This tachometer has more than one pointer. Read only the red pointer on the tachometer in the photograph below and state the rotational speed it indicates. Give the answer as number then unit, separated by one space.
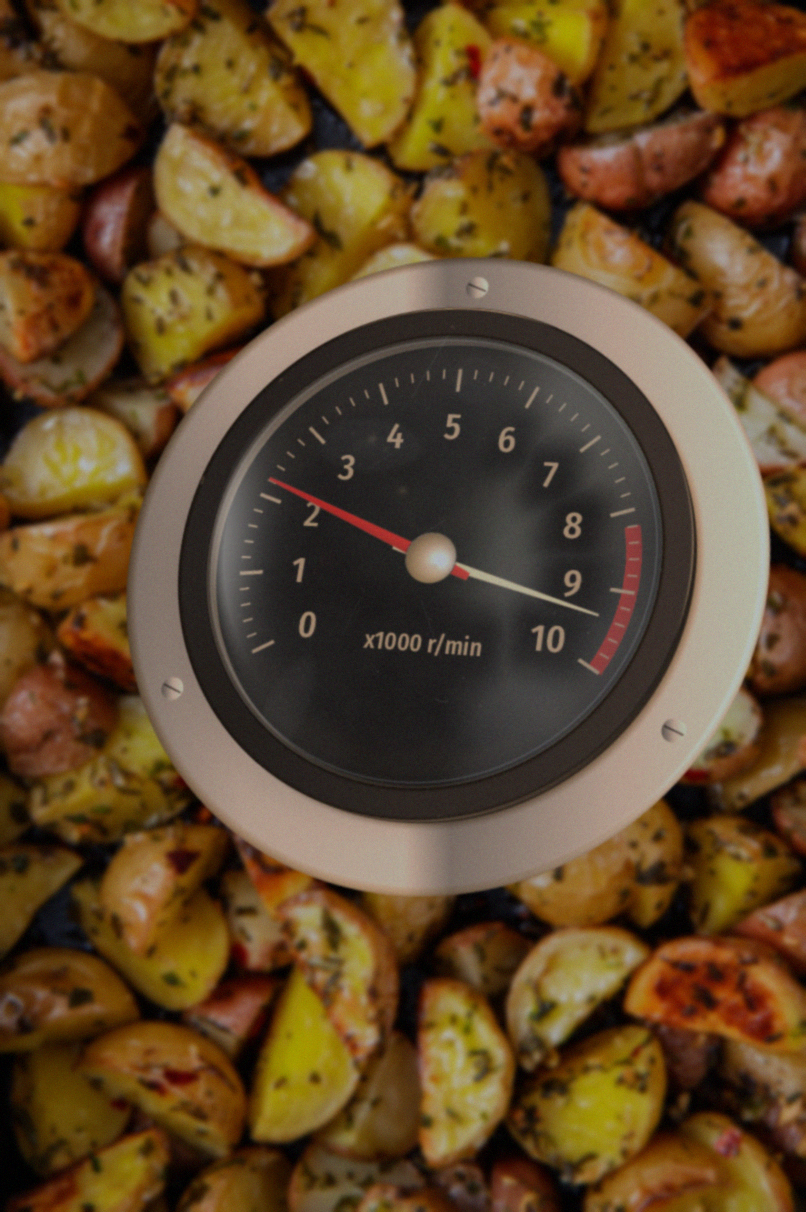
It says 2200 rpm
